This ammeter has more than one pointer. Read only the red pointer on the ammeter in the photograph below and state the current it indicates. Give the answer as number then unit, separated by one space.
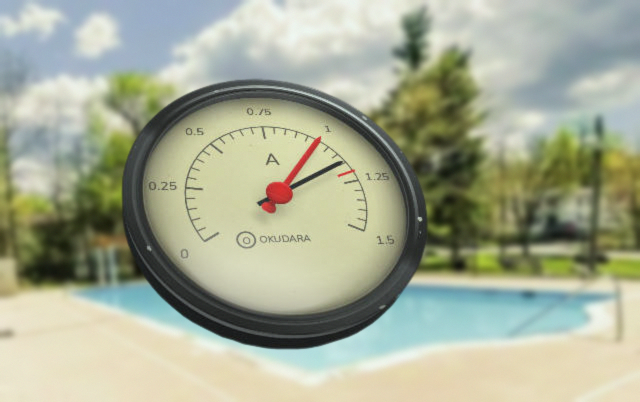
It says 1 A
